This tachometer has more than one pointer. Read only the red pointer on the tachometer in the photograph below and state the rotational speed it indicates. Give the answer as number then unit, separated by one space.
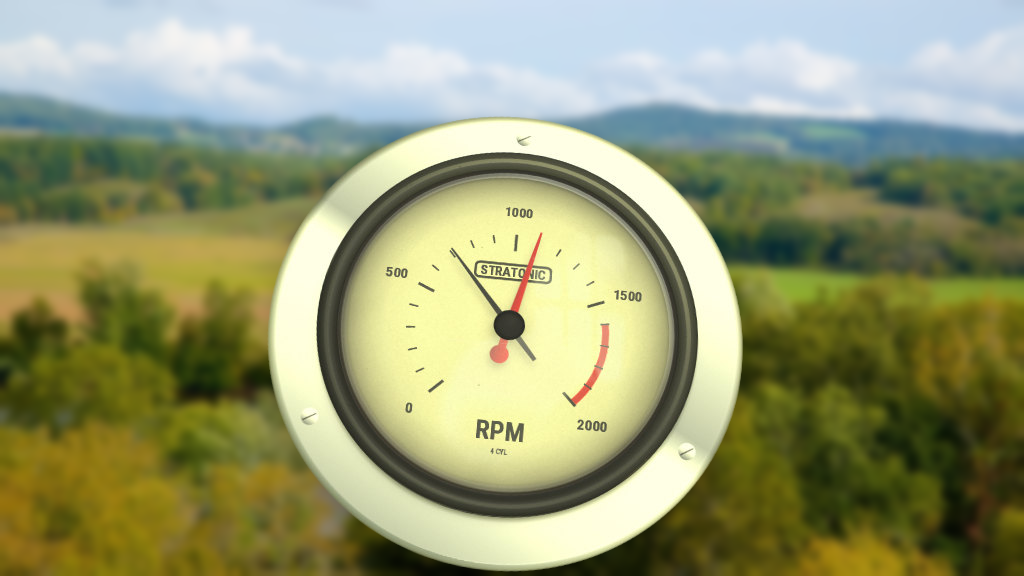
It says 1100 rpm
